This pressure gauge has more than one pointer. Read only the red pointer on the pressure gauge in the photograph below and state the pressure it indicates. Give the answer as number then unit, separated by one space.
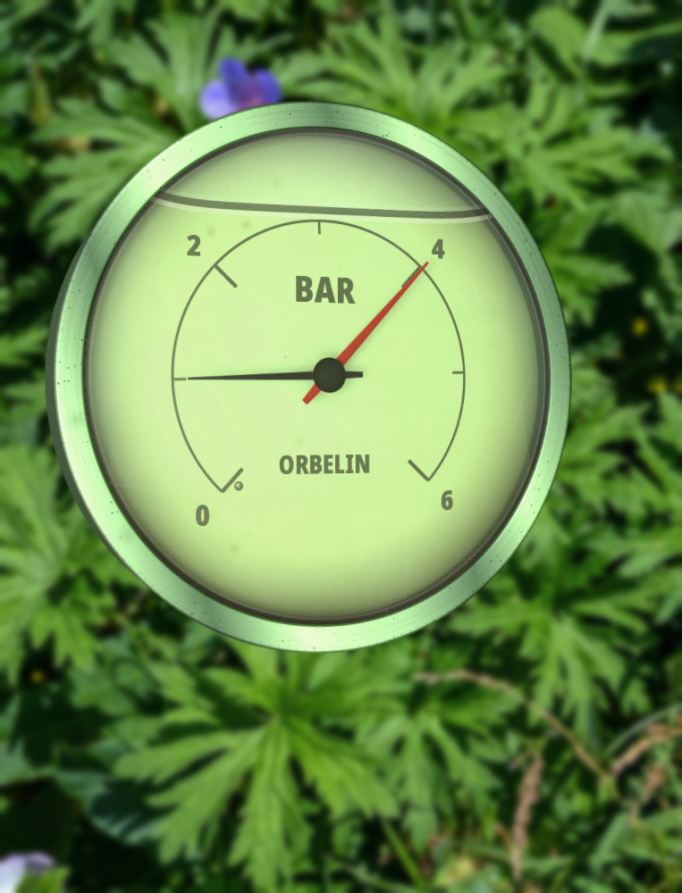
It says 4 bar
